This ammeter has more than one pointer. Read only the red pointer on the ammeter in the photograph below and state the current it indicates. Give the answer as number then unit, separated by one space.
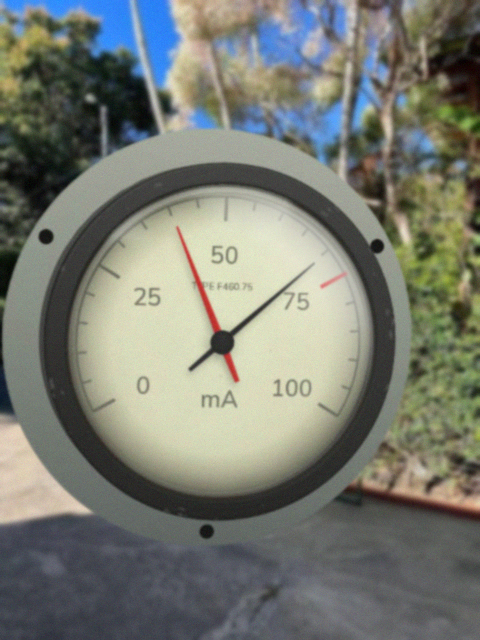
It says 40 mA
